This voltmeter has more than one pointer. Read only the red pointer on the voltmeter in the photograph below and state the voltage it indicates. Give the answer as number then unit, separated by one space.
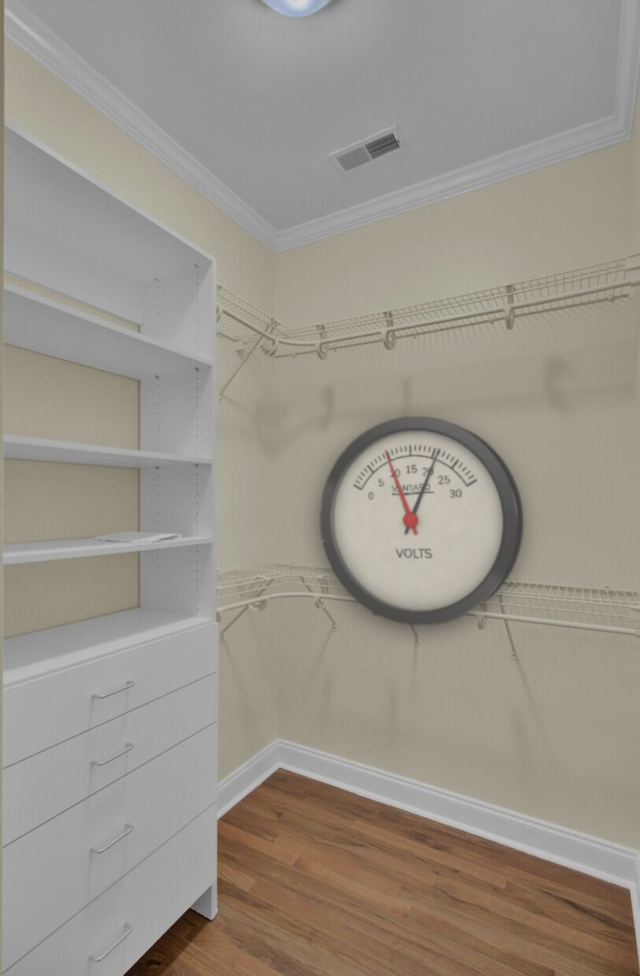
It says 10 V
